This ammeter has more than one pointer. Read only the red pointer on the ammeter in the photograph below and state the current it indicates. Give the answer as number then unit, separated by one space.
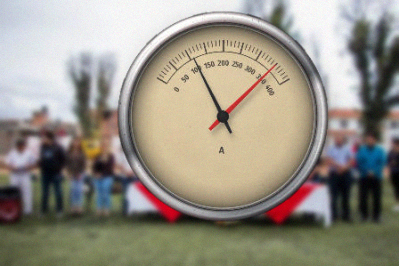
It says 350 A
